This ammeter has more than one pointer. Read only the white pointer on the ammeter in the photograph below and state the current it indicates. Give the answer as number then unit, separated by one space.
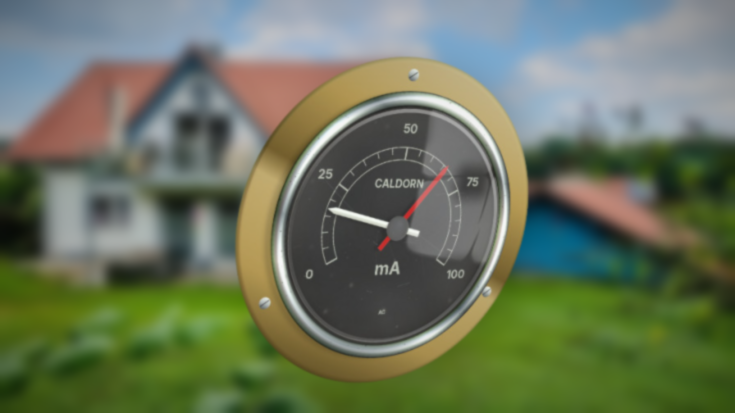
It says 17.5 mA
